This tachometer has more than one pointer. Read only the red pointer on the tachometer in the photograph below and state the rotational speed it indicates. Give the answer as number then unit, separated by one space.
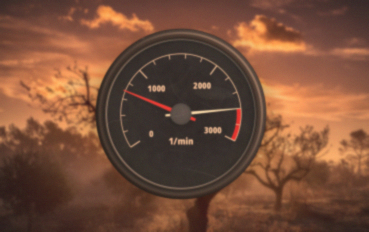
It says 700 rpm
